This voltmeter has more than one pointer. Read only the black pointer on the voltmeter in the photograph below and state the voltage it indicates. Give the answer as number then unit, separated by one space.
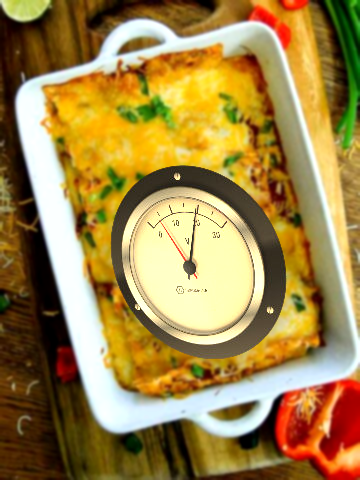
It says 20 V
